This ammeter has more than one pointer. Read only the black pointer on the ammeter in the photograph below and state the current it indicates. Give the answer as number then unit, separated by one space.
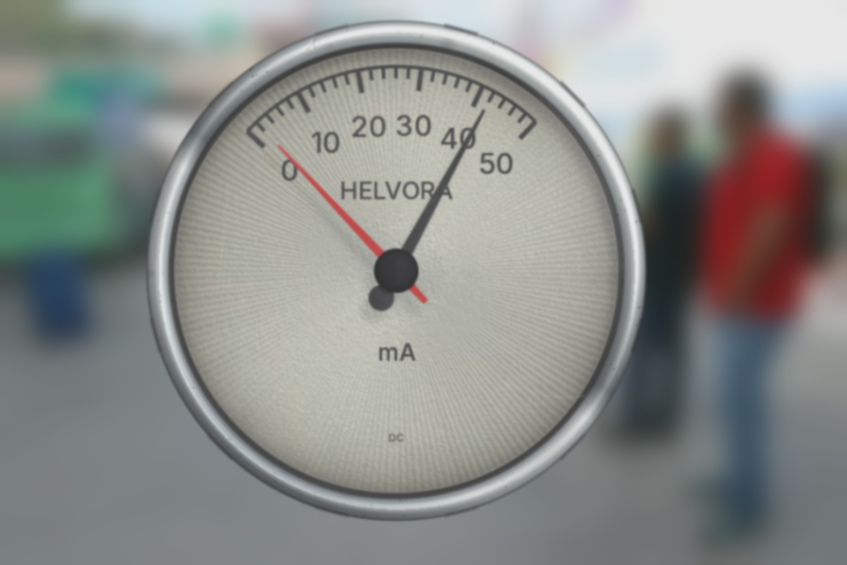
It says 42 mA
